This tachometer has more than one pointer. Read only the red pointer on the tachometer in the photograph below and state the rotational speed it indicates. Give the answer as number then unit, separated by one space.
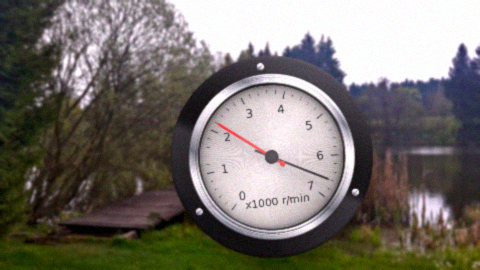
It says 2200 rpm
